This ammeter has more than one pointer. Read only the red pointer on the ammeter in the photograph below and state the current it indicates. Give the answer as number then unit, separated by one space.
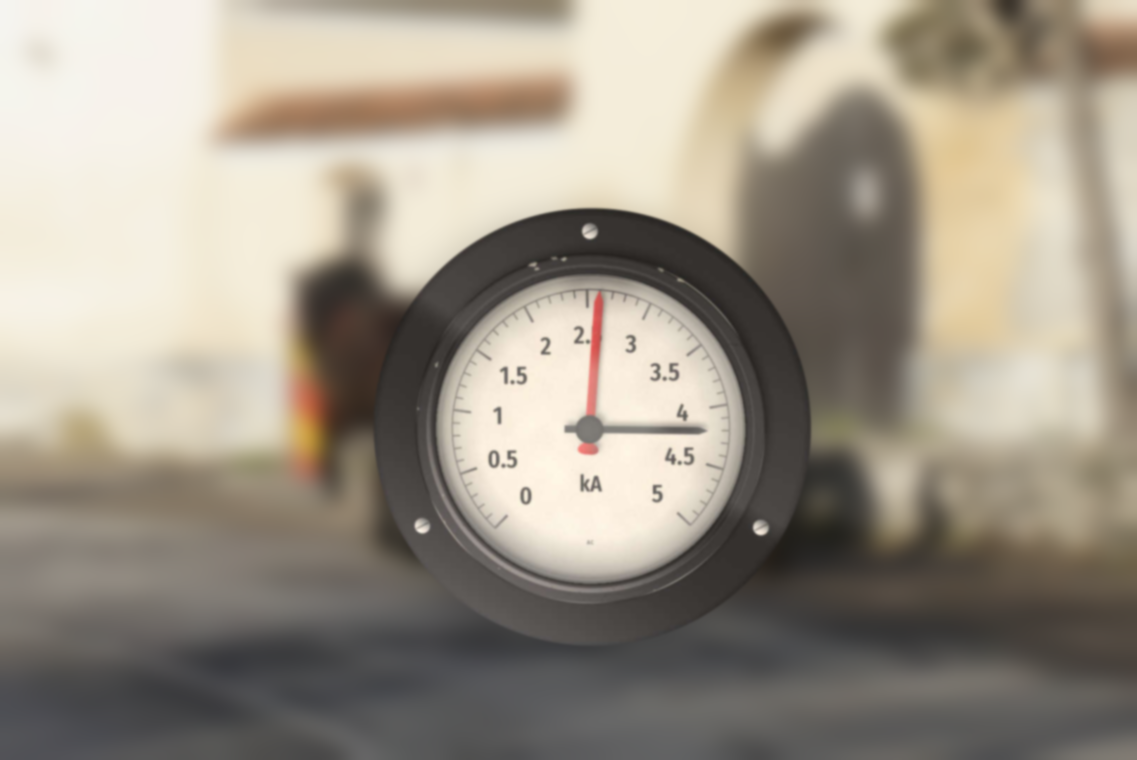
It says 2.6 kA
